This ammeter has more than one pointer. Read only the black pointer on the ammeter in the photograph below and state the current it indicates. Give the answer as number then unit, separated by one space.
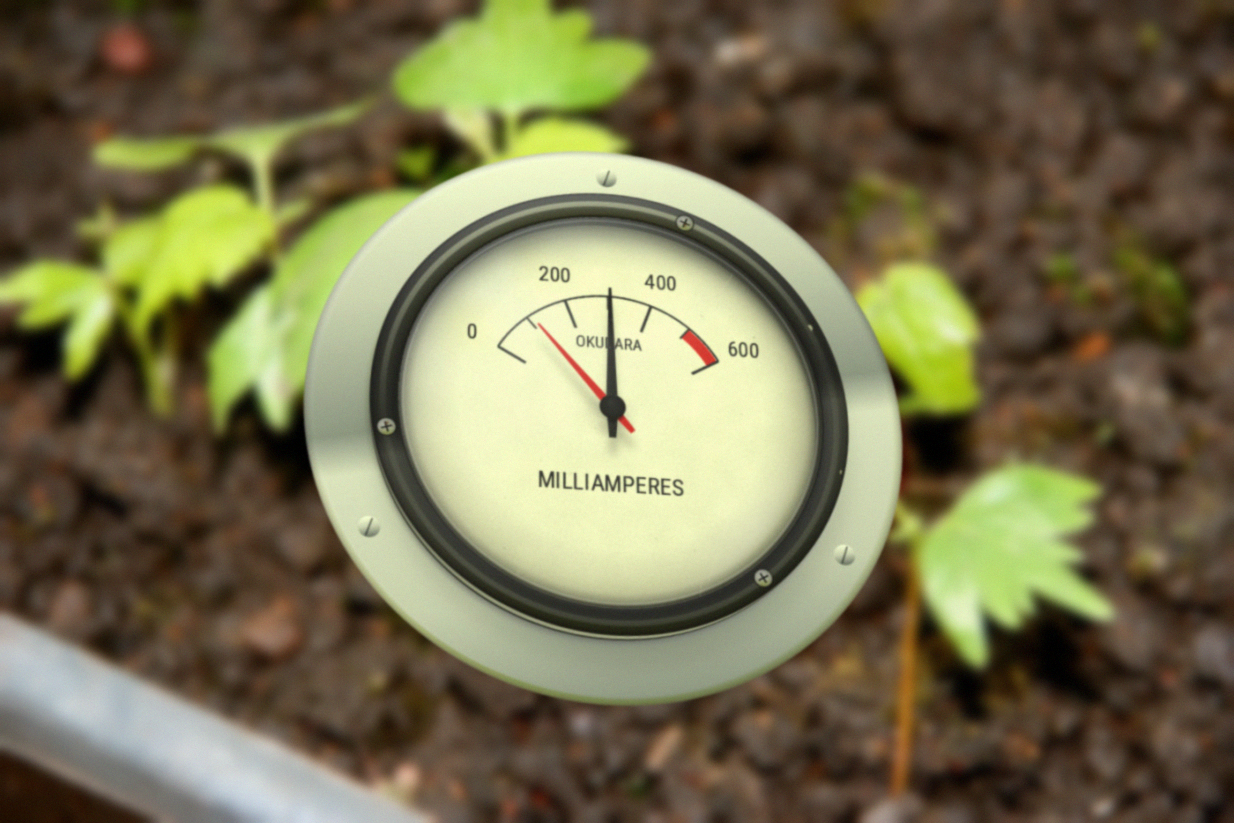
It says 300 mA
